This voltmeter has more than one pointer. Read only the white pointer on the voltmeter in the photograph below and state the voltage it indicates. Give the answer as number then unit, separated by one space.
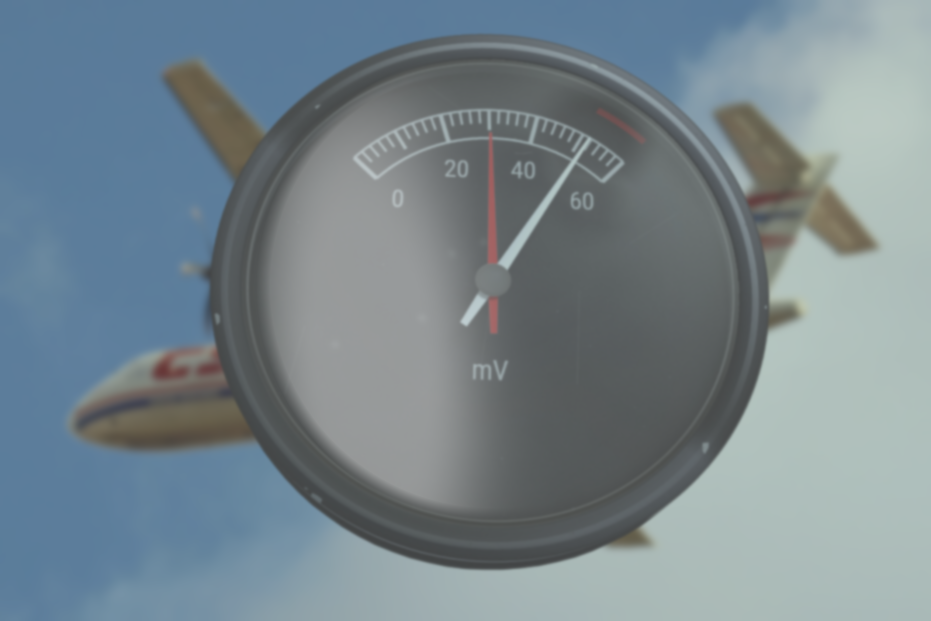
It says 52 mV
